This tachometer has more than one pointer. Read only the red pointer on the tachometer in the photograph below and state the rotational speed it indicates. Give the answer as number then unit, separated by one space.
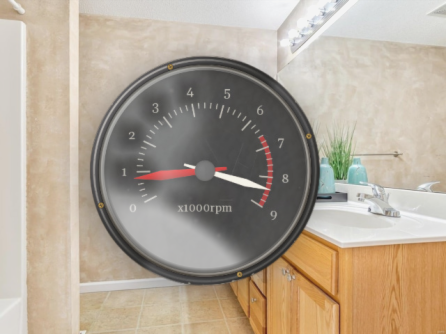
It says 800 rpm
